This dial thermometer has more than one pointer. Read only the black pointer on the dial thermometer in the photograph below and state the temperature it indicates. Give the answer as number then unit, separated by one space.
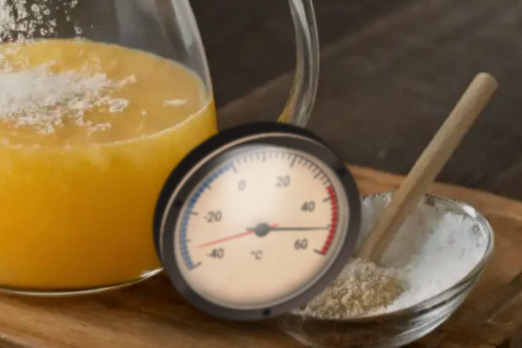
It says 50 °C
